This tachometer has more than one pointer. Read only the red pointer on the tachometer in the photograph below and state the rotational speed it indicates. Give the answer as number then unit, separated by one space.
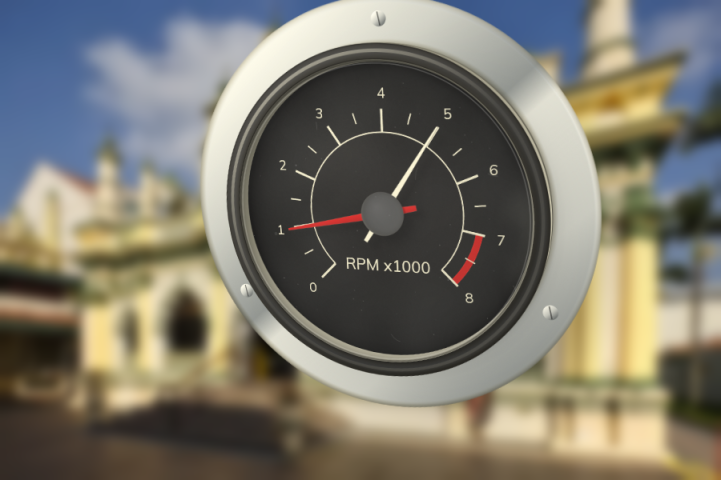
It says 1000 rpm
